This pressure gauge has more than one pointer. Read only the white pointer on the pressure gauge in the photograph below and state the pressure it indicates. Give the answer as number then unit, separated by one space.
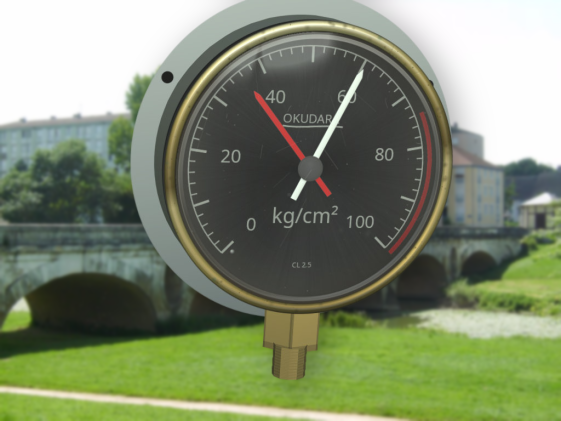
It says 60 kg/cm²
